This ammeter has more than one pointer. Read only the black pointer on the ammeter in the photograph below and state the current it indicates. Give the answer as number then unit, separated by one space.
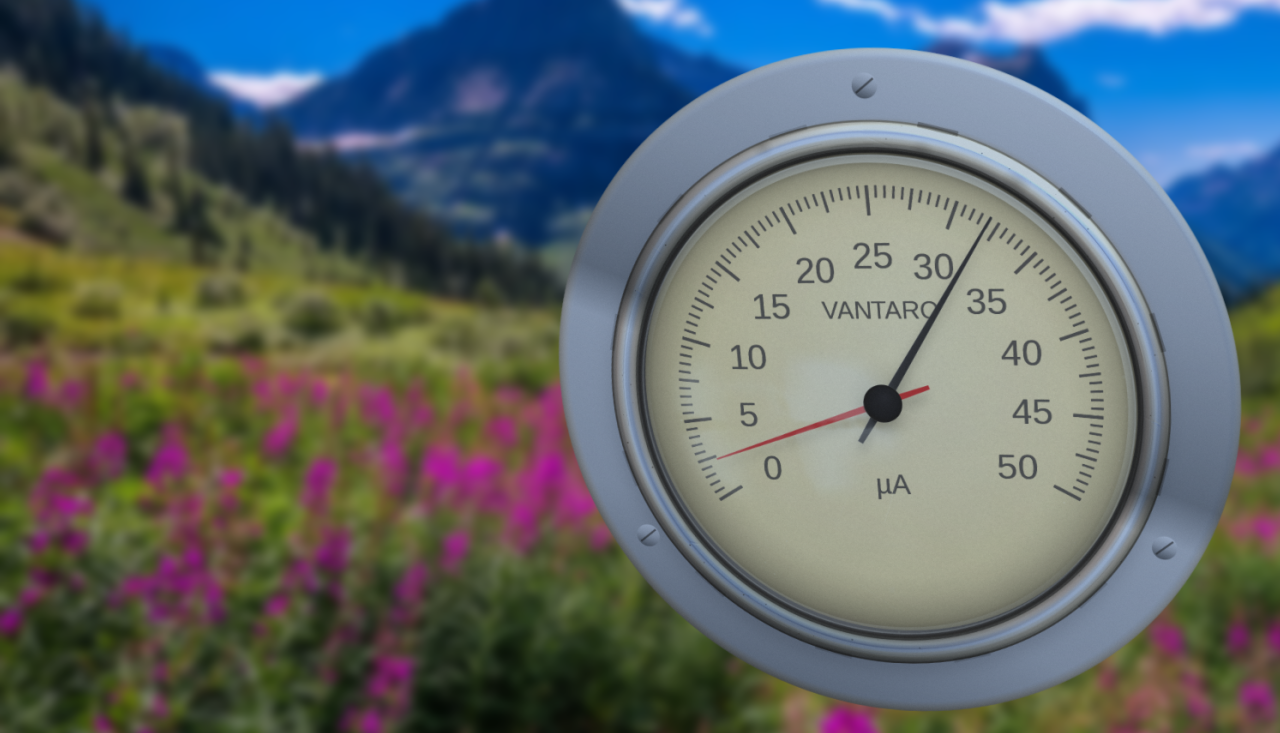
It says 32 µA
